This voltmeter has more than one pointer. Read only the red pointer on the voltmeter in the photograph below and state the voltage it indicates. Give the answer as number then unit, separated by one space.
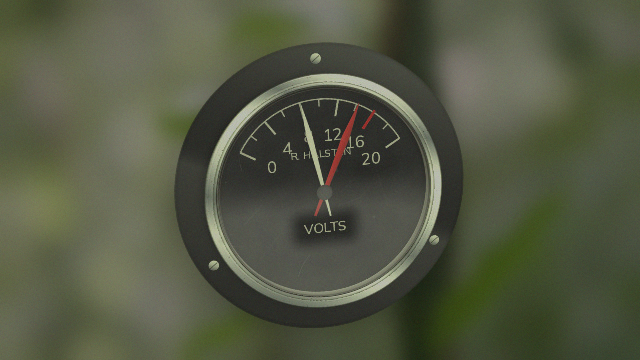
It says 14 V
